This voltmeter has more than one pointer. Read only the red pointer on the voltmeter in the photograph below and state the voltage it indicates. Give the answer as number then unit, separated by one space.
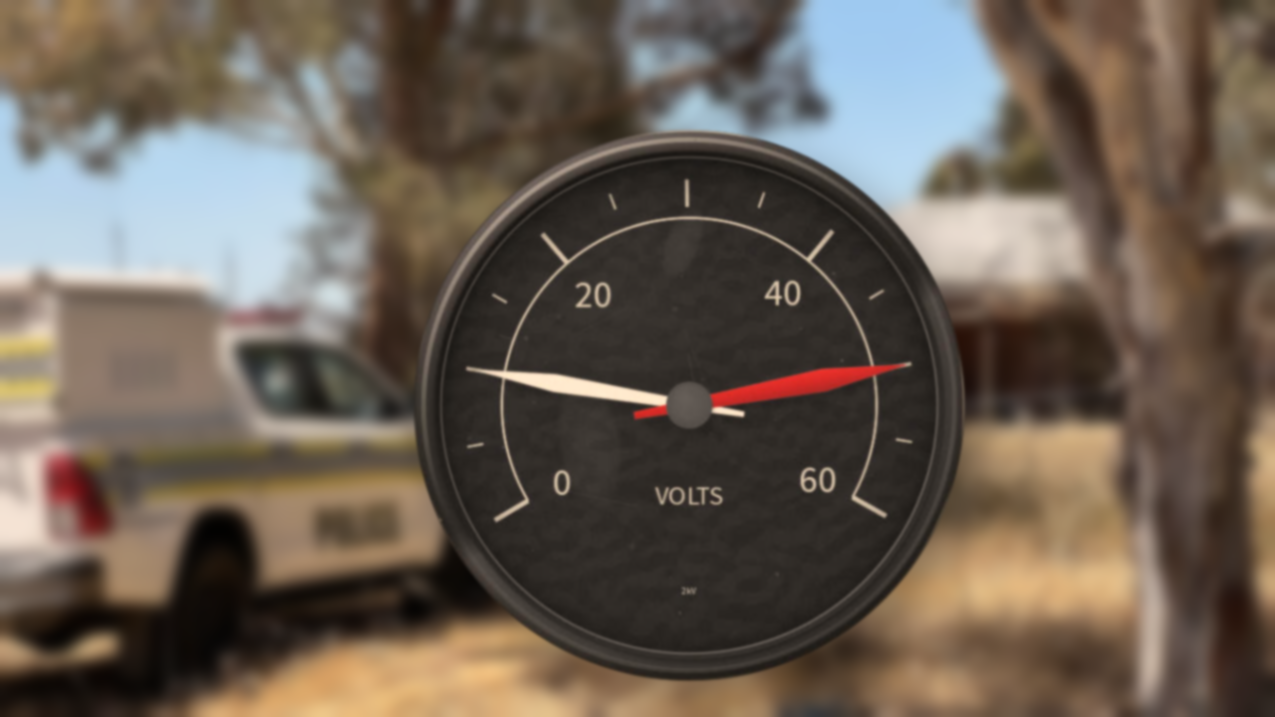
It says 50 V
